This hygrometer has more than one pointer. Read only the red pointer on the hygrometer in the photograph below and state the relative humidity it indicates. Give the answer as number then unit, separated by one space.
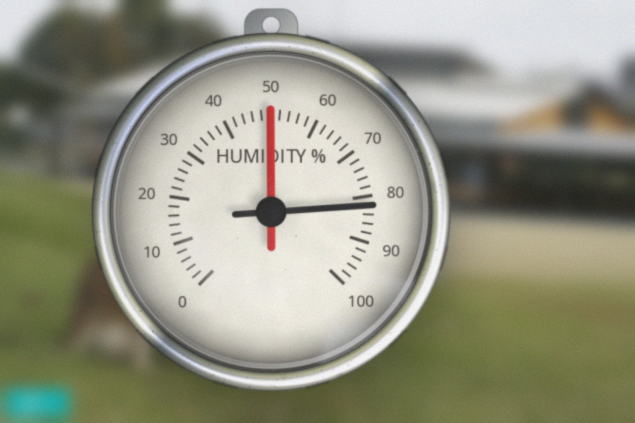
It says 50 %
